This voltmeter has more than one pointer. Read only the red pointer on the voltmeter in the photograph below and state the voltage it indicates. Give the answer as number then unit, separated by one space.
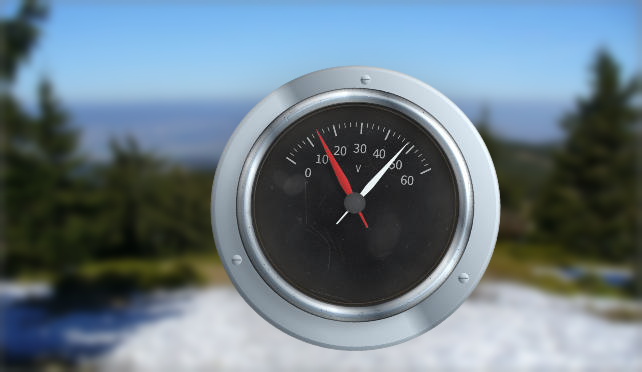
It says 14 V
